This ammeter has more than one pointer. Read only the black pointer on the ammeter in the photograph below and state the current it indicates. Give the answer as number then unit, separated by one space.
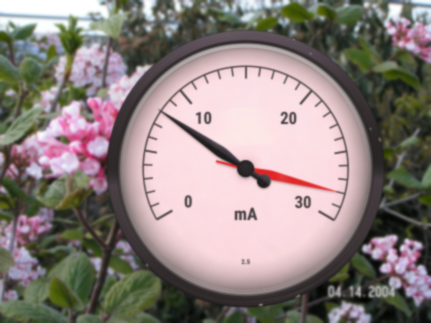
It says 8 mA
